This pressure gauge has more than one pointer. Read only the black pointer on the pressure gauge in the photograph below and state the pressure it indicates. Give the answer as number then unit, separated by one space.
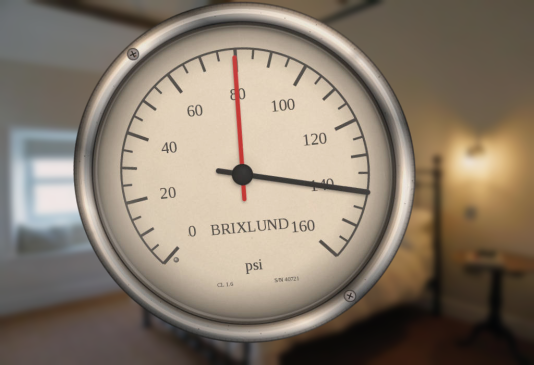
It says 140 psi
